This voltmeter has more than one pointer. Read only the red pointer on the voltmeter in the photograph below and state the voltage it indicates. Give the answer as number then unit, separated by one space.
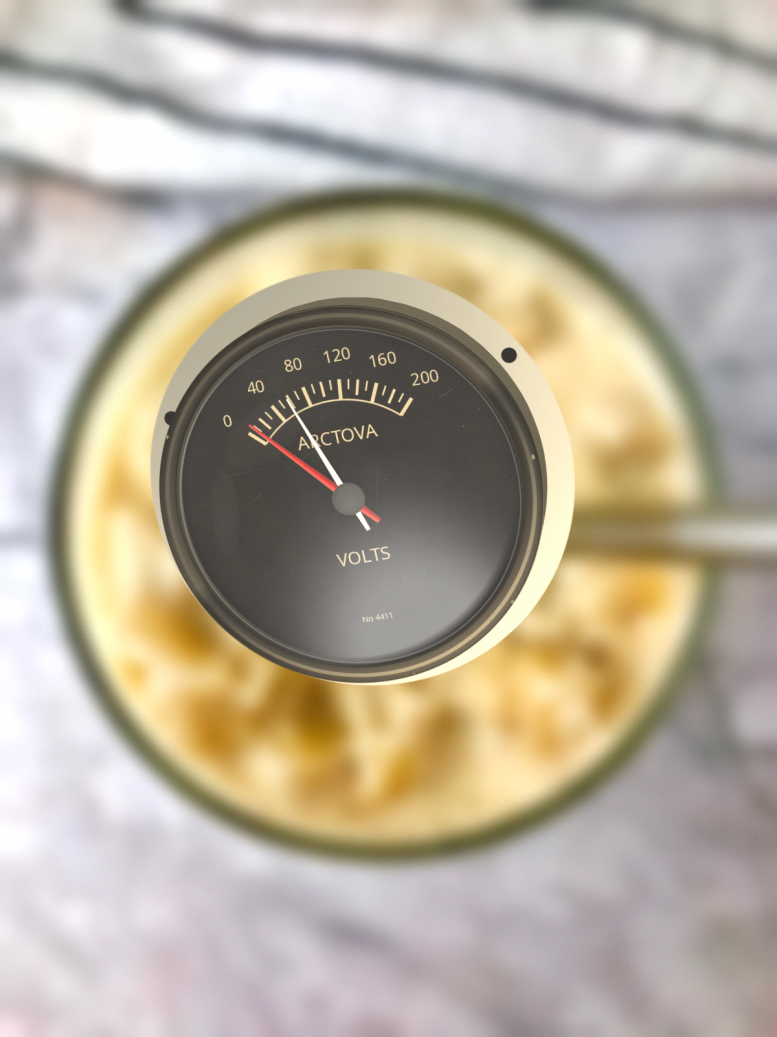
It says 10 V
